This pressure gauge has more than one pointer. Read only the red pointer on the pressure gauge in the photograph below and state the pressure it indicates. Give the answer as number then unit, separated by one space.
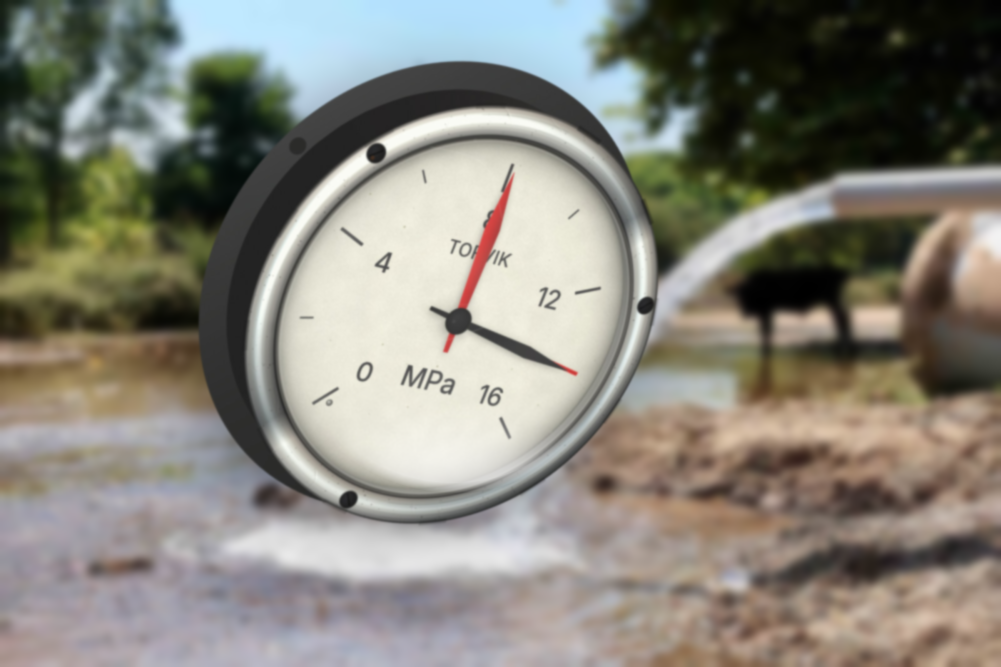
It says 8 MPa
